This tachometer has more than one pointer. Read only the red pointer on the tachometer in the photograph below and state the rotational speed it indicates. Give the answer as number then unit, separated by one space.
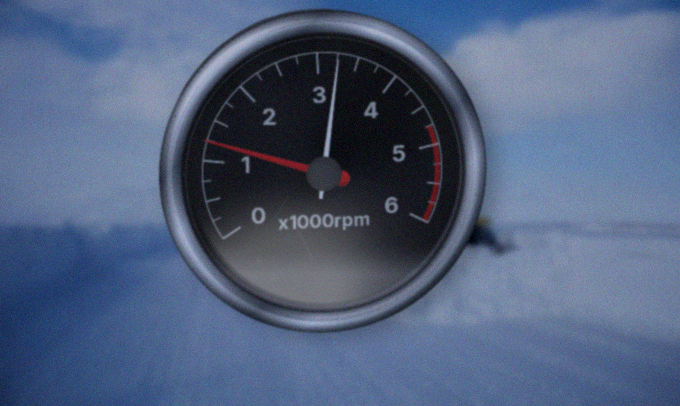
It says 1250 rpm
